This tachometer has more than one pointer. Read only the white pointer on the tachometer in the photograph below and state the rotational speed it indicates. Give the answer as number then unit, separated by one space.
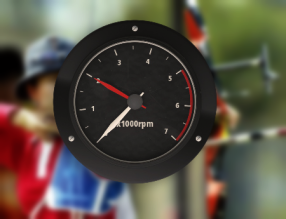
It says 0 rpm
